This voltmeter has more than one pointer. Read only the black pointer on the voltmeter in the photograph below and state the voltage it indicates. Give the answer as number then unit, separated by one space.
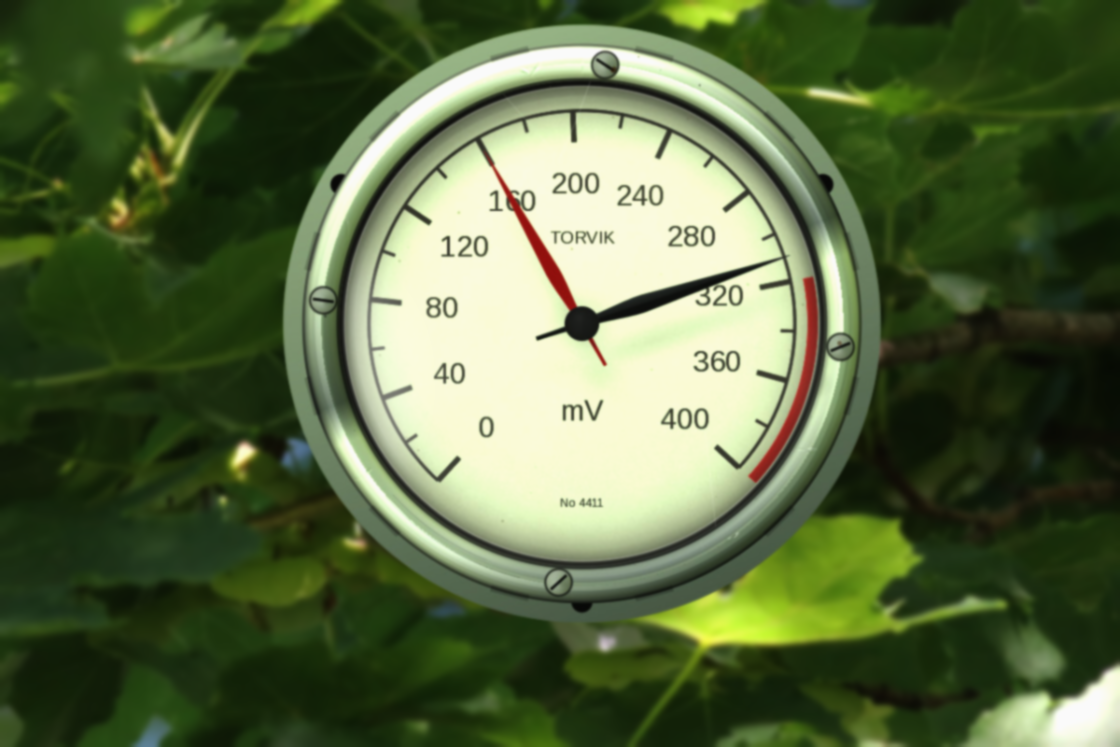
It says 310 mV
